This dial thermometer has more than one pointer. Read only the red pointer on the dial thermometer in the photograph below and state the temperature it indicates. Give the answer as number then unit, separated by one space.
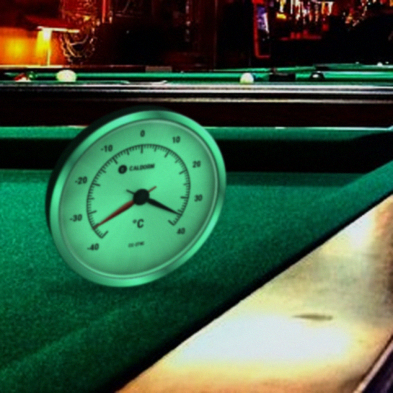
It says -35 °C
